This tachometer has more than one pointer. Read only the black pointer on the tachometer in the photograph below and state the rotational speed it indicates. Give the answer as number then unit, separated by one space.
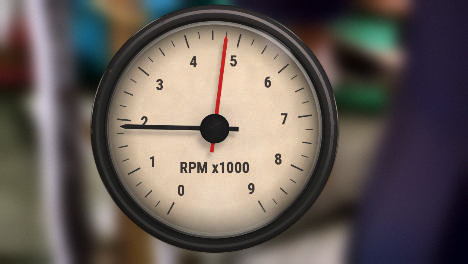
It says 1875 rpm
